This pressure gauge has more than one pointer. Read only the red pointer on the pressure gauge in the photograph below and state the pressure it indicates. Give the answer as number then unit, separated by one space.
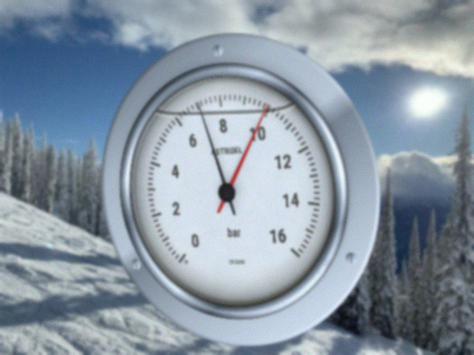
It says 10 bar
